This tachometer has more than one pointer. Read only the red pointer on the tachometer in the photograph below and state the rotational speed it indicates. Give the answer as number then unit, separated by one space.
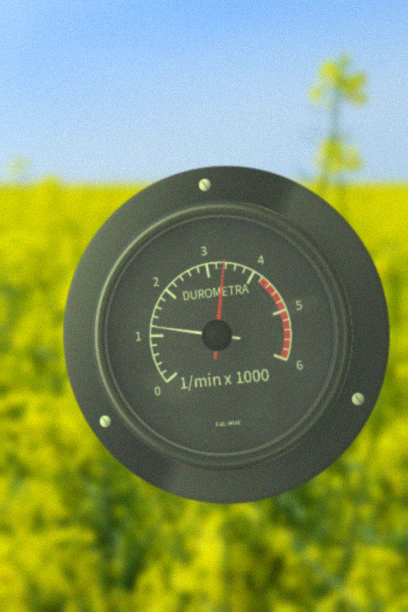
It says 3400 rpm
